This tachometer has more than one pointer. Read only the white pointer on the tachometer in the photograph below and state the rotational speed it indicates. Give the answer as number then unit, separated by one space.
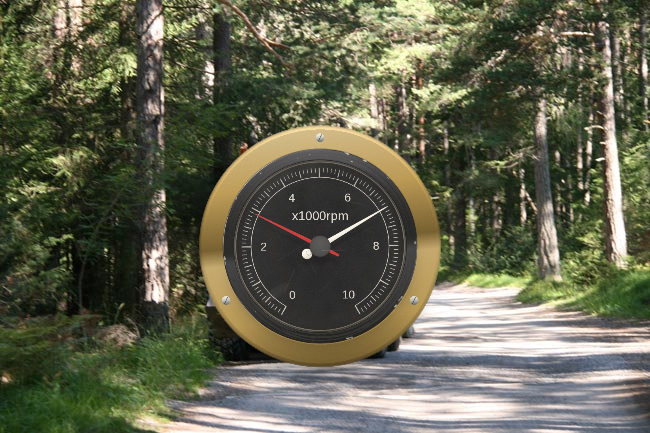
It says 7000 rpm
